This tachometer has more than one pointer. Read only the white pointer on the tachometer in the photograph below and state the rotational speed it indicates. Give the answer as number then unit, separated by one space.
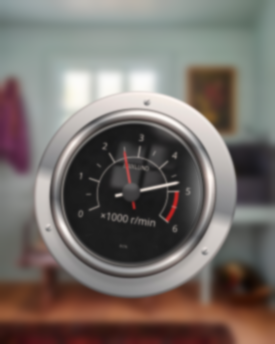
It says 4750 rpm
